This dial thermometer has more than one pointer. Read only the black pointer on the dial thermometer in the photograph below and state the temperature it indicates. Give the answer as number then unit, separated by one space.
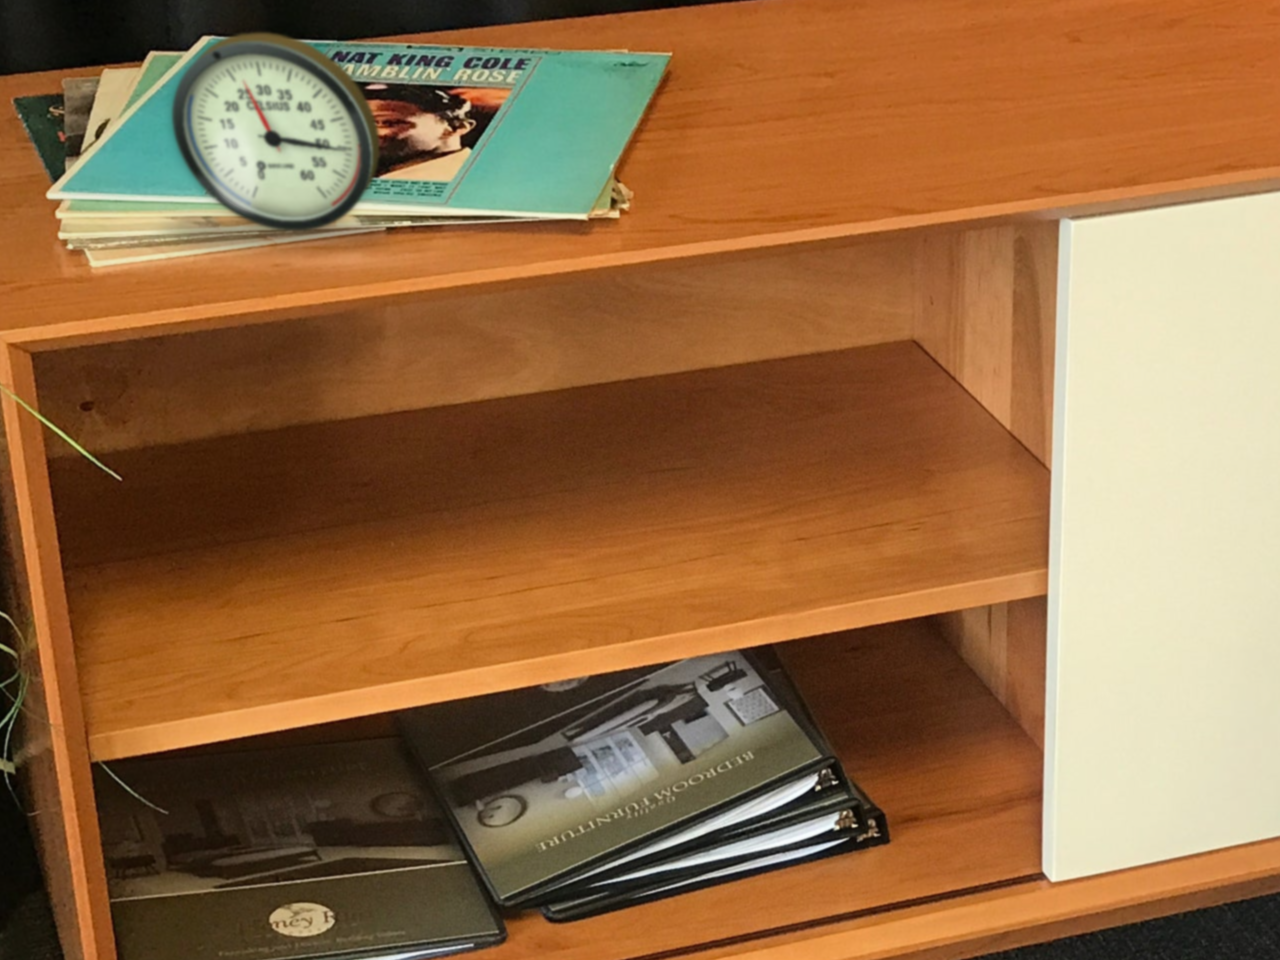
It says 50 °C
